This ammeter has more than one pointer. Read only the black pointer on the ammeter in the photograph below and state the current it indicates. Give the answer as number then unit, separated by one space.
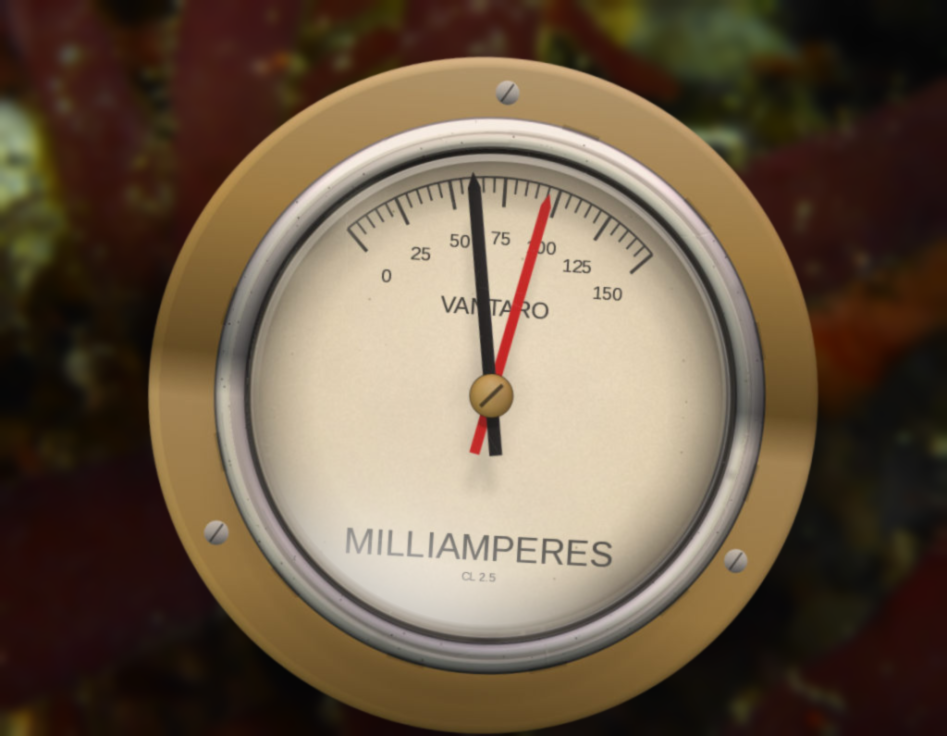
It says 60 mA
